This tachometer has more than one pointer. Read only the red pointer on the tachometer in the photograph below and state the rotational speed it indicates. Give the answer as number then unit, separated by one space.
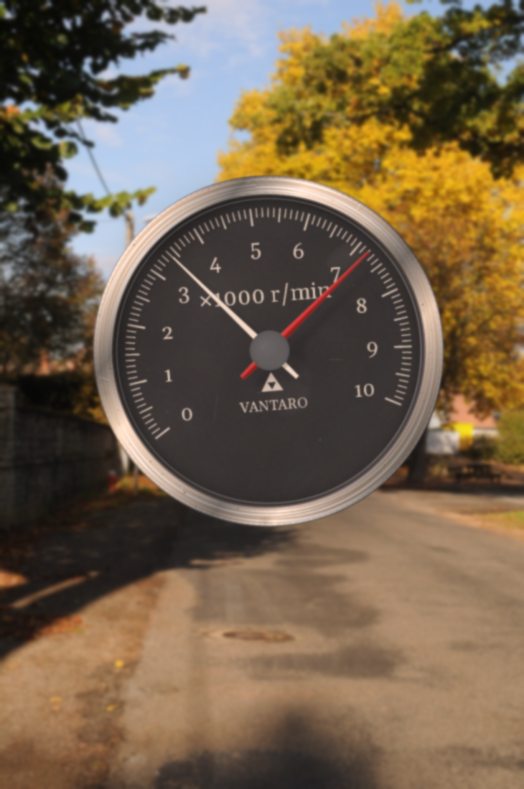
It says 7200 rpm
